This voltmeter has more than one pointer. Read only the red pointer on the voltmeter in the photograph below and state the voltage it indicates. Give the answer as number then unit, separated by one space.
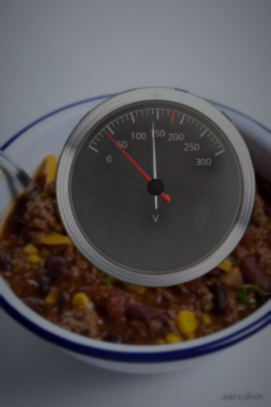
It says 40 V
